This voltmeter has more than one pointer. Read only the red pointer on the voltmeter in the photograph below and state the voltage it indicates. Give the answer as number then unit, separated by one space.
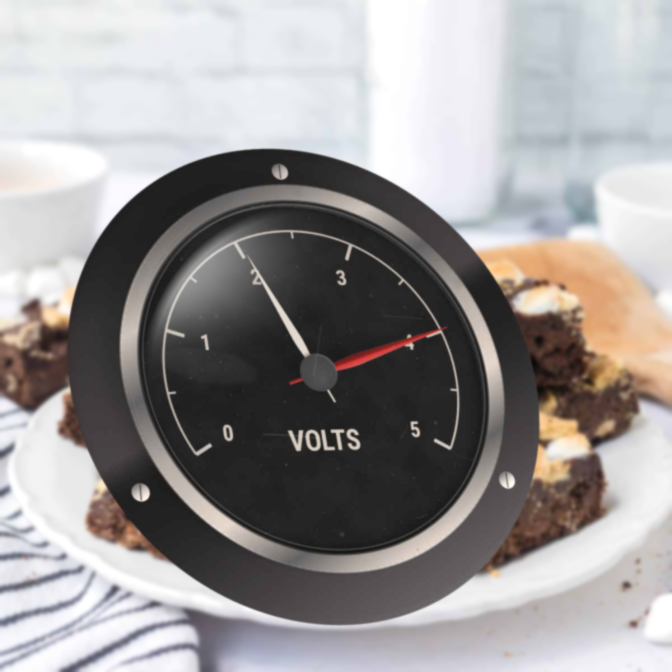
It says 4 V
